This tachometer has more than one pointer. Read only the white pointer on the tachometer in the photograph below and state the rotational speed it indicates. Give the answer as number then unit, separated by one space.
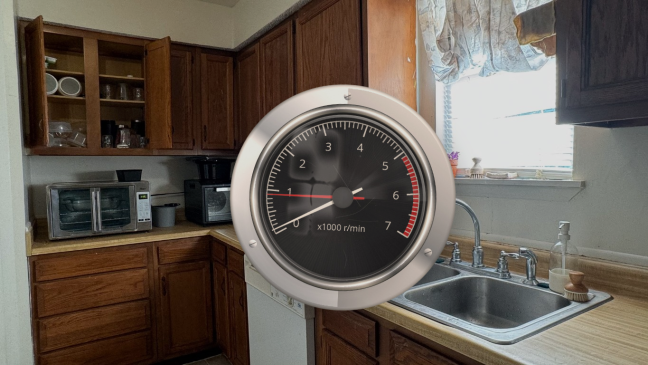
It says 100 rpm
